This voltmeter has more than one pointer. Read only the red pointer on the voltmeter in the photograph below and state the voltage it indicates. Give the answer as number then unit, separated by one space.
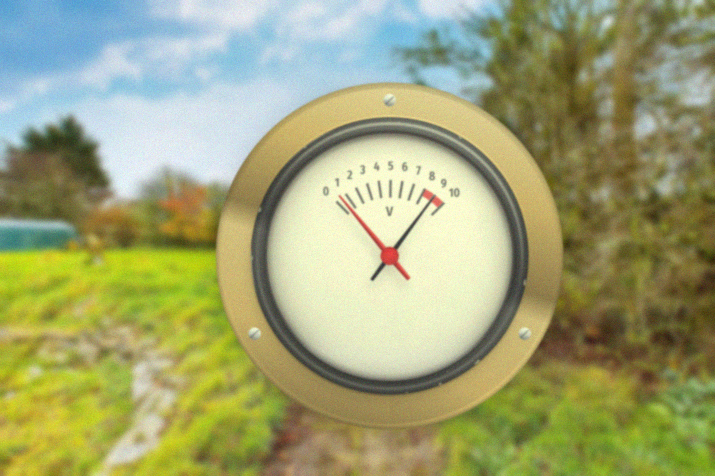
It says 0.5 V
